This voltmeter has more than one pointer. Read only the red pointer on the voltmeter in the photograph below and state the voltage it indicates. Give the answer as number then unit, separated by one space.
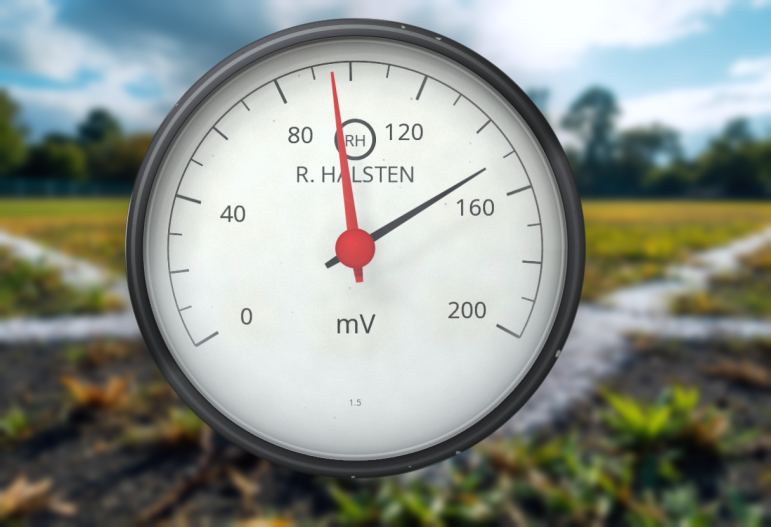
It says 95 mV
